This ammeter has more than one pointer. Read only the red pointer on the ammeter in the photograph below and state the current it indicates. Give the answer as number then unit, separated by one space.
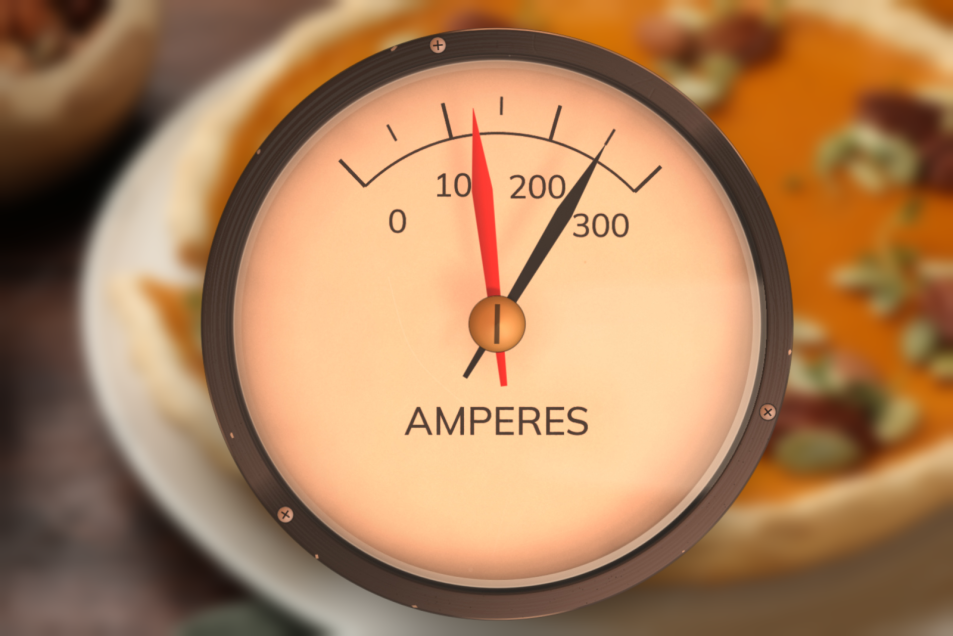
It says 125 A
